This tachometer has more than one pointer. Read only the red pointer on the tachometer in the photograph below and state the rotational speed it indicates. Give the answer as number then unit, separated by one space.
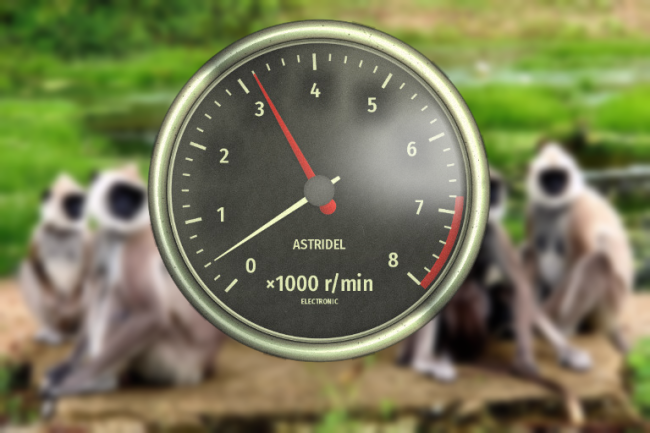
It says 3200 rpm
